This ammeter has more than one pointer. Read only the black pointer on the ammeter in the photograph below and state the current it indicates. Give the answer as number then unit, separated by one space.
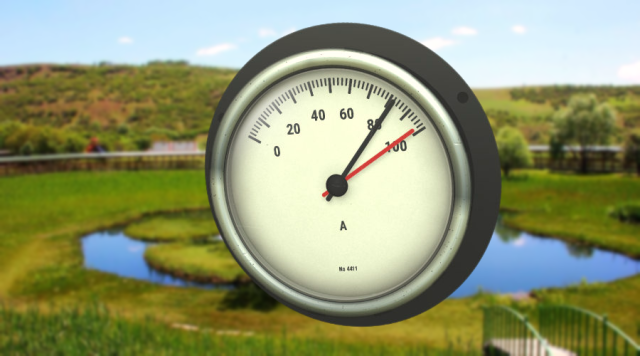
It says 82 A
